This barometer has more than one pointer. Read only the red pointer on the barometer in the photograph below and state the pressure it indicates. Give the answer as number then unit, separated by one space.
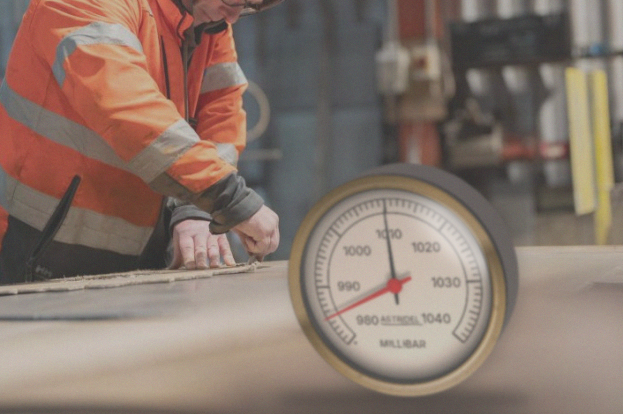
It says 985 mbar
